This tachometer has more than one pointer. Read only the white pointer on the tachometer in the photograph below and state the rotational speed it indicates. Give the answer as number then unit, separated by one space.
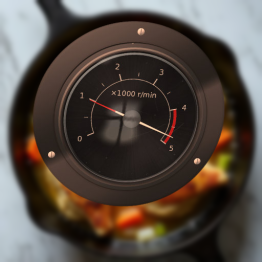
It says 4750 rpm
